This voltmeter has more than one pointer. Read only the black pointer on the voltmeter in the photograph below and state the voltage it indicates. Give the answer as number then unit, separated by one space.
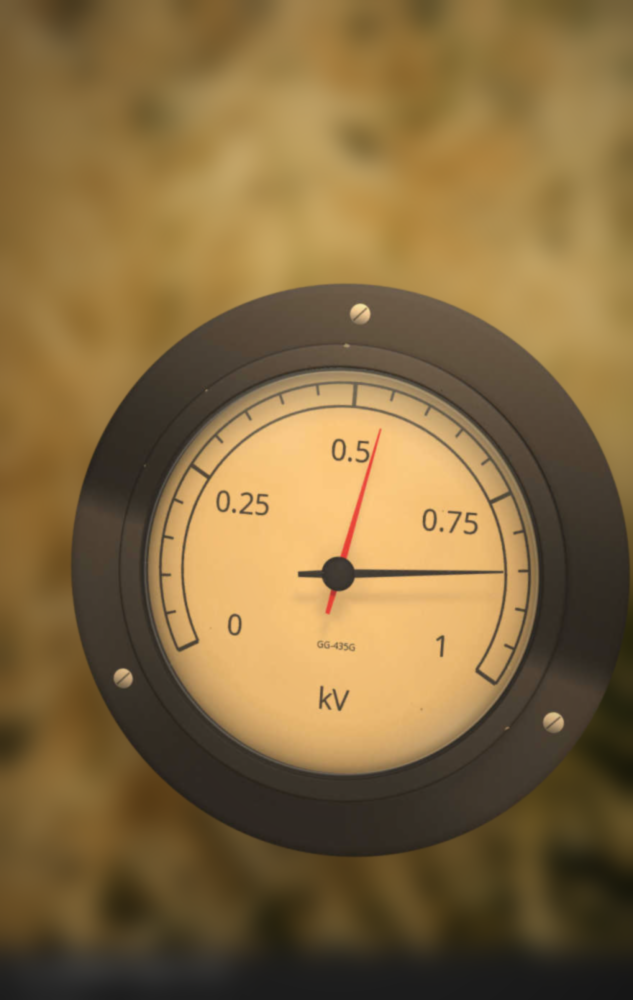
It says 0.85 kV
